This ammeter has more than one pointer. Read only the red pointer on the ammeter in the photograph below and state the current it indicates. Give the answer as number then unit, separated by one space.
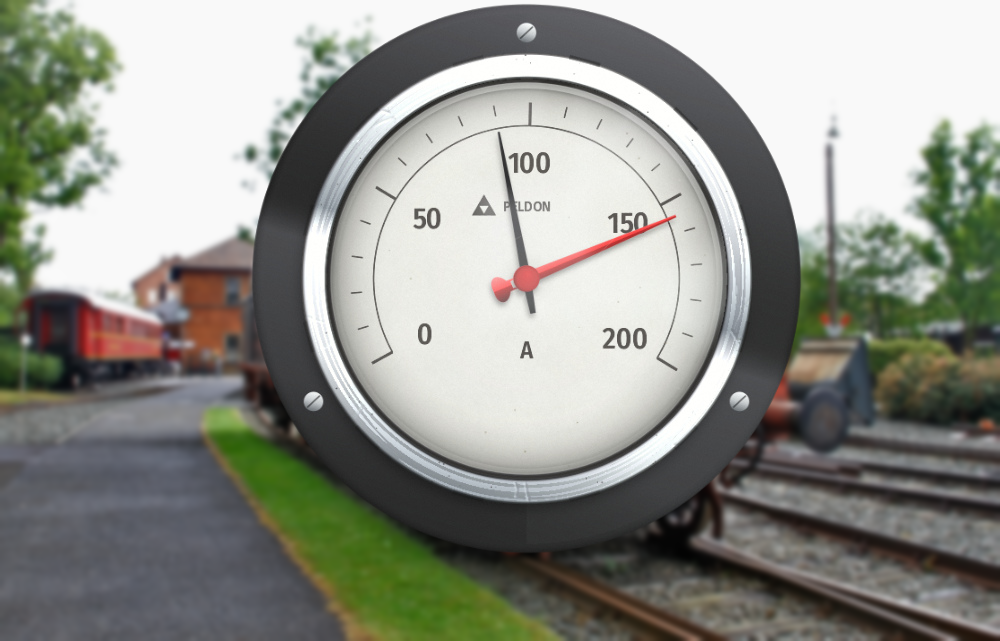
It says 155 A
